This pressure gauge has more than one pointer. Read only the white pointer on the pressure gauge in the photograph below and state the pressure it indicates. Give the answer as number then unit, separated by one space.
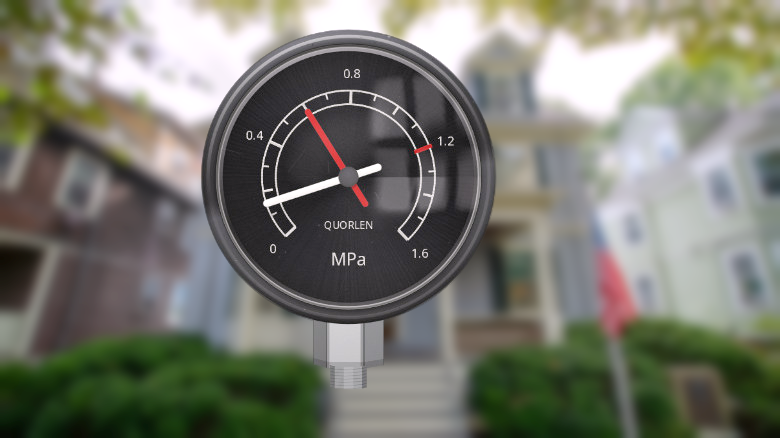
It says 0.15 MPa
